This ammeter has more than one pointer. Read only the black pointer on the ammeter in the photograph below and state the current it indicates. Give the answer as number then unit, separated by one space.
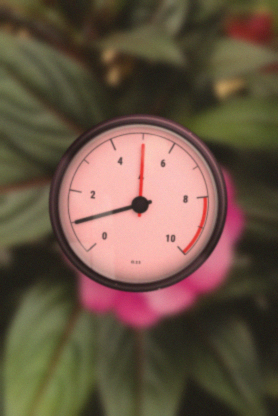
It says 1 A
